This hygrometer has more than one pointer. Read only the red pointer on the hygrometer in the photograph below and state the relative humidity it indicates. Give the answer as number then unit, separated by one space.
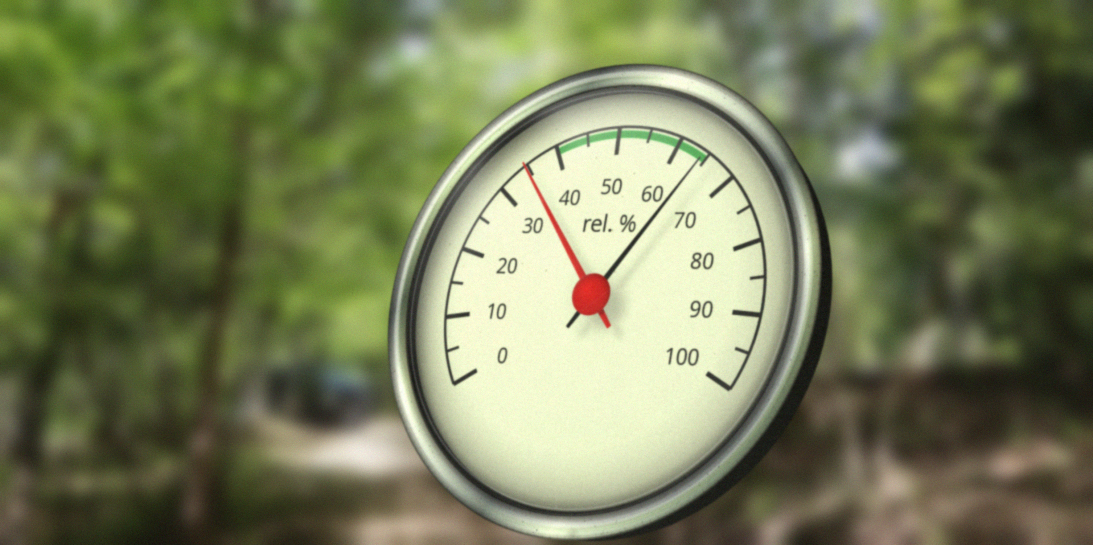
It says 35 %
